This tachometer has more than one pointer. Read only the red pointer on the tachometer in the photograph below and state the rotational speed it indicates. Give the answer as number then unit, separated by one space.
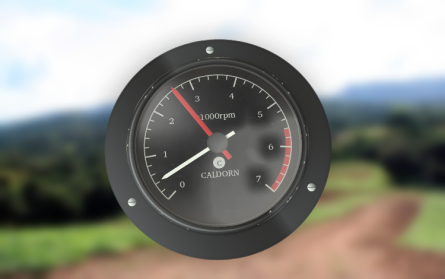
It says 2600 rpm
